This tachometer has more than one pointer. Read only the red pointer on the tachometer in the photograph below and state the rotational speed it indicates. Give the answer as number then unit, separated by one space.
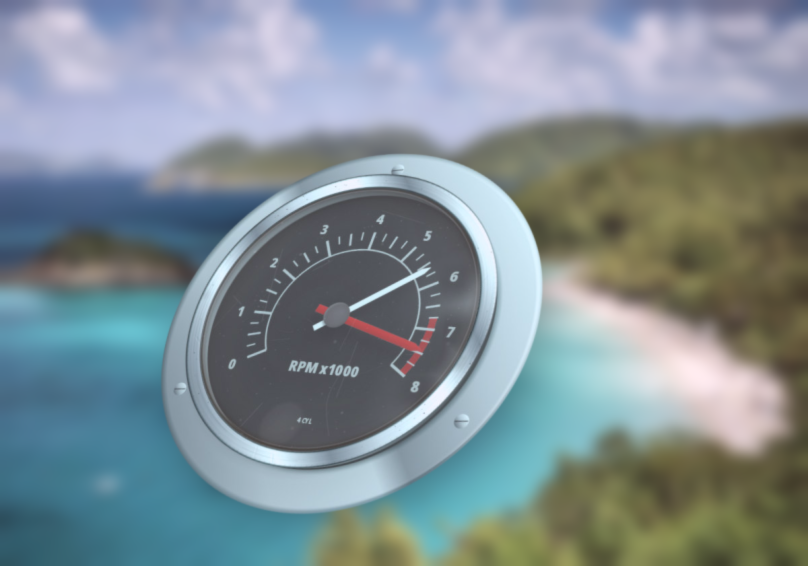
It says 7500 rpm
